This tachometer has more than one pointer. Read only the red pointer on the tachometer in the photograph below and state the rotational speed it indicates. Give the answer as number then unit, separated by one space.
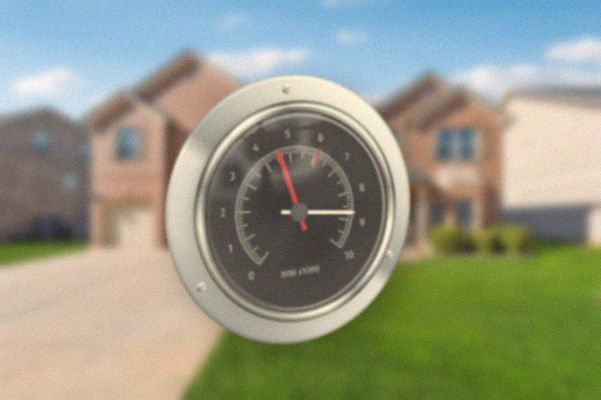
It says 4500 rpm
